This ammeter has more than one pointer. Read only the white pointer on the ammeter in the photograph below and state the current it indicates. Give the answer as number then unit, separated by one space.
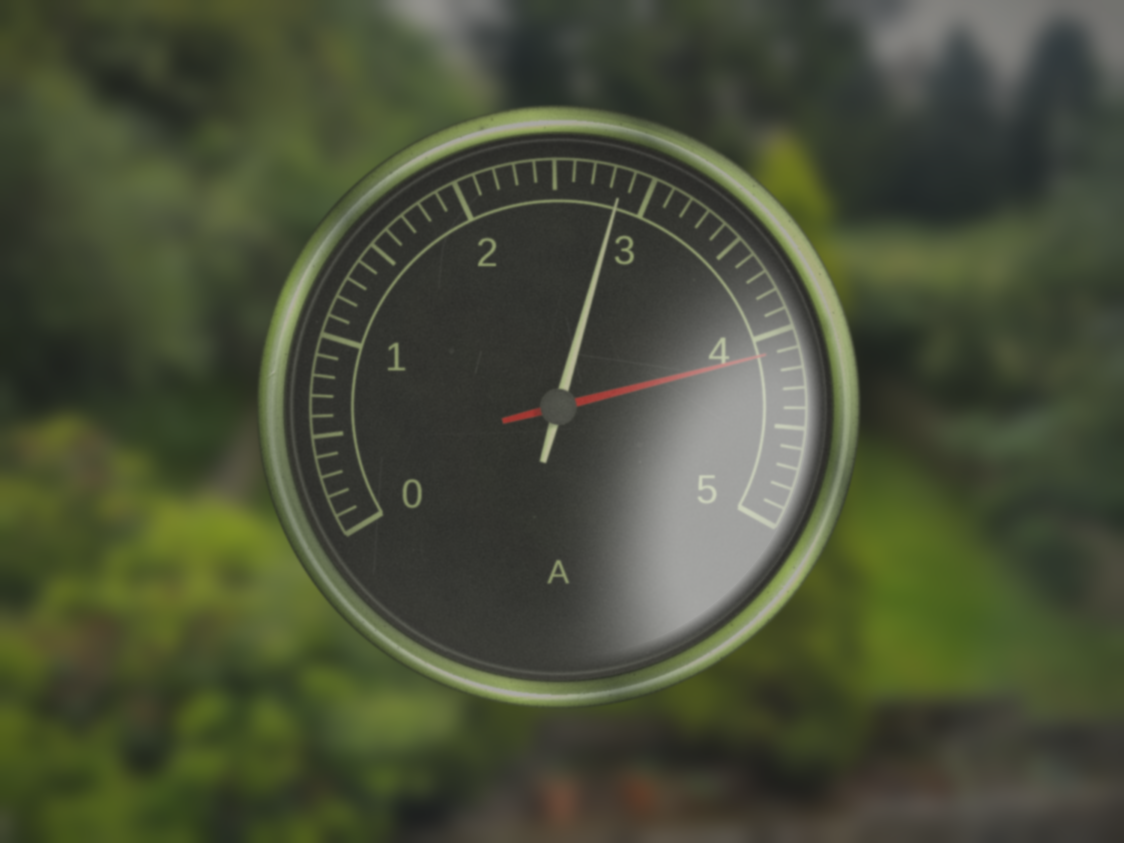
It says 2.85 A
